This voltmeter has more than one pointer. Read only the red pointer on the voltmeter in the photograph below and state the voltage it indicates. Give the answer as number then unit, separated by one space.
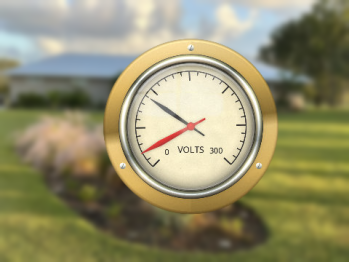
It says 20 V
